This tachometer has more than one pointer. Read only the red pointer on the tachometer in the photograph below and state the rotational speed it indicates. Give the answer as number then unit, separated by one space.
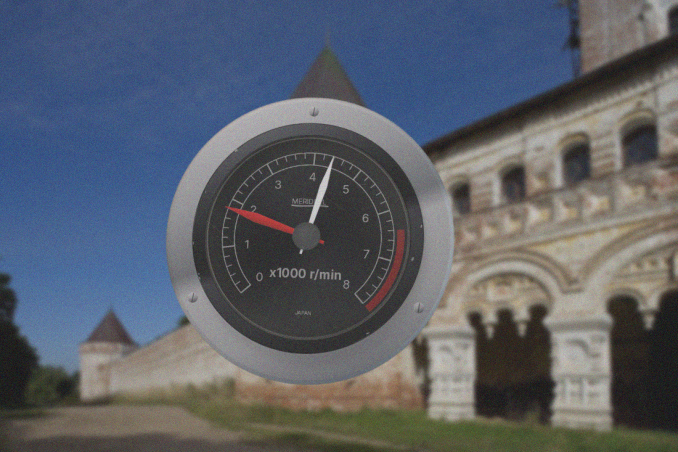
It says 1800 rpm
